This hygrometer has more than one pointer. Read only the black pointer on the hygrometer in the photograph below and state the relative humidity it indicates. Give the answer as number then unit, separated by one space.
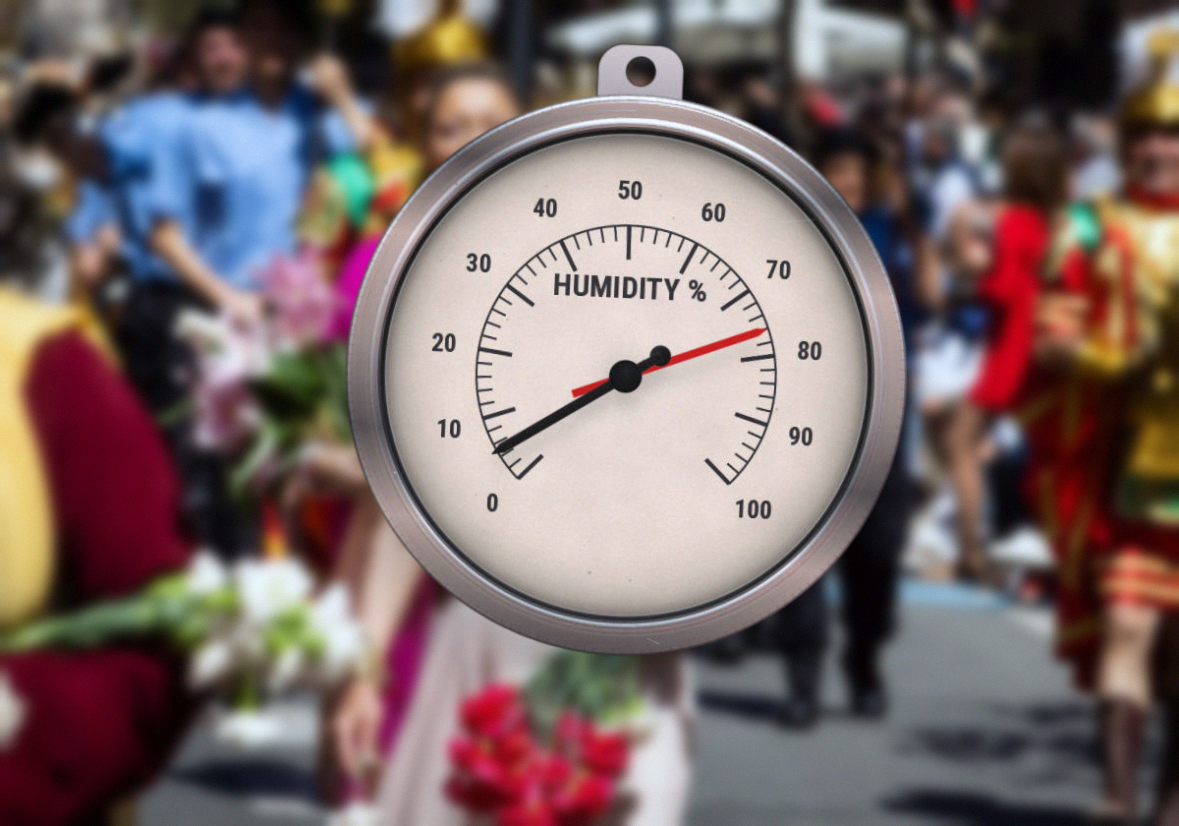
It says 5 %
